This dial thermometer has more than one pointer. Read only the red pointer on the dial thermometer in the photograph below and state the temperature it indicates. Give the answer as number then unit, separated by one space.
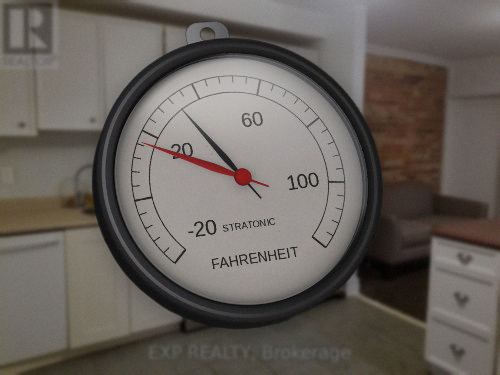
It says 16 °F
